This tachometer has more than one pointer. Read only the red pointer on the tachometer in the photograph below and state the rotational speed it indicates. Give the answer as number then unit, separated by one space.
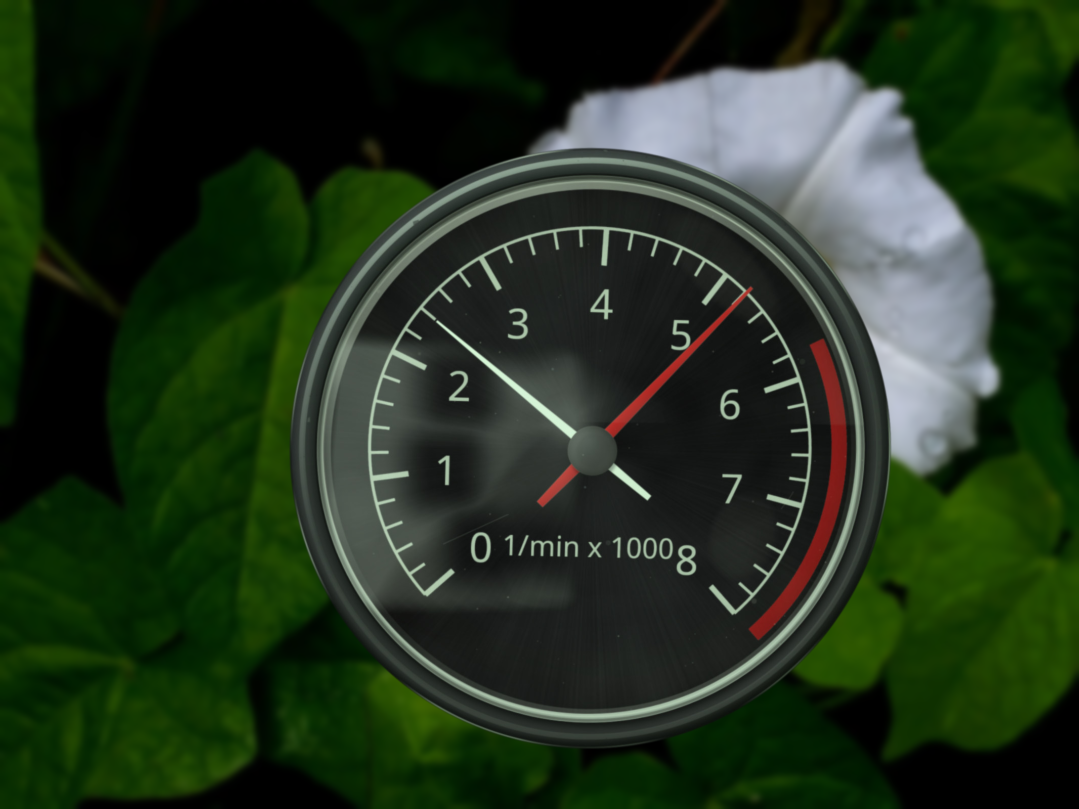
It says 5200 rpm
